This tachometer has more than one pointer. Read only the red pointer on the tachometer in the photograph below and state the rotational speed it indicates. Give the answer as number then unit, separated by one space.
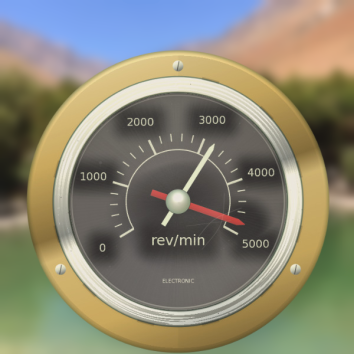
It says 4800 rpm
